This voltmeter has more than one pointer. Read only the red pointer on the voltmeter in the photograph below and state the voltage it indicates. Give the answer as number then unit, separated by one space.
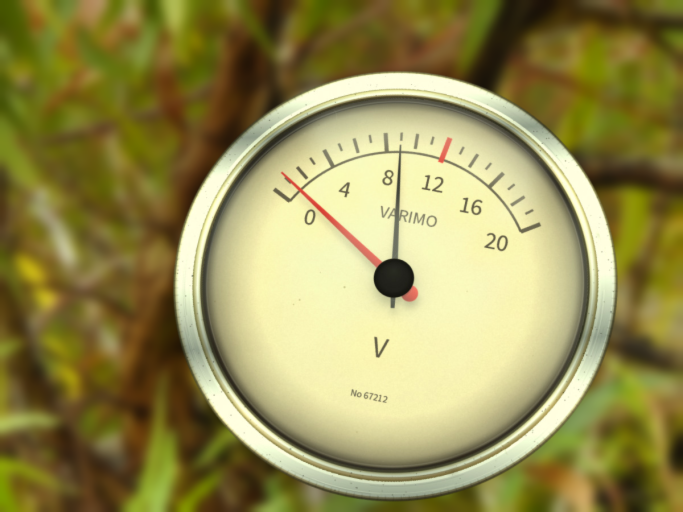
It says 1 V
